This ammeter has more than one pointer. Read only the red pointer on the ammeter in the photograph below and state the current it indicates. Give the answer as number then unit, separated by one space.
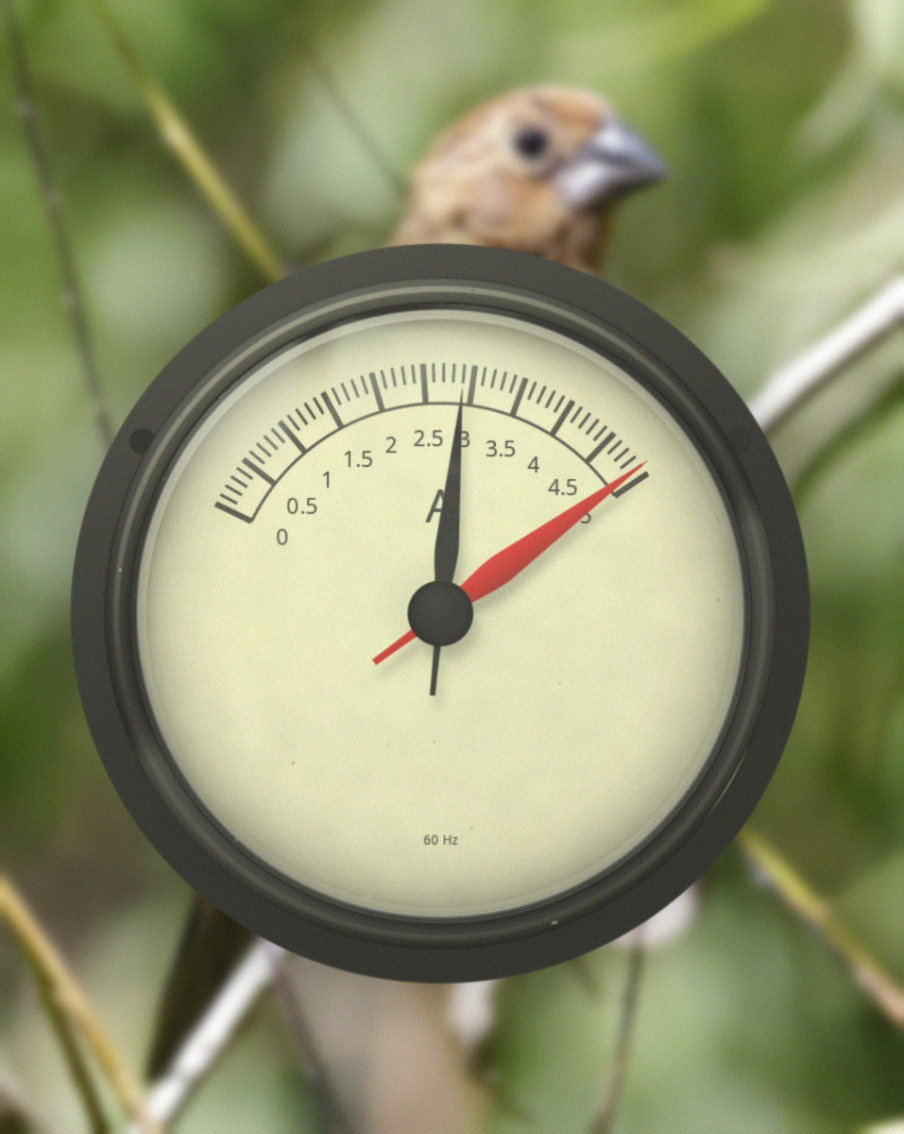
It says 4.9 A
